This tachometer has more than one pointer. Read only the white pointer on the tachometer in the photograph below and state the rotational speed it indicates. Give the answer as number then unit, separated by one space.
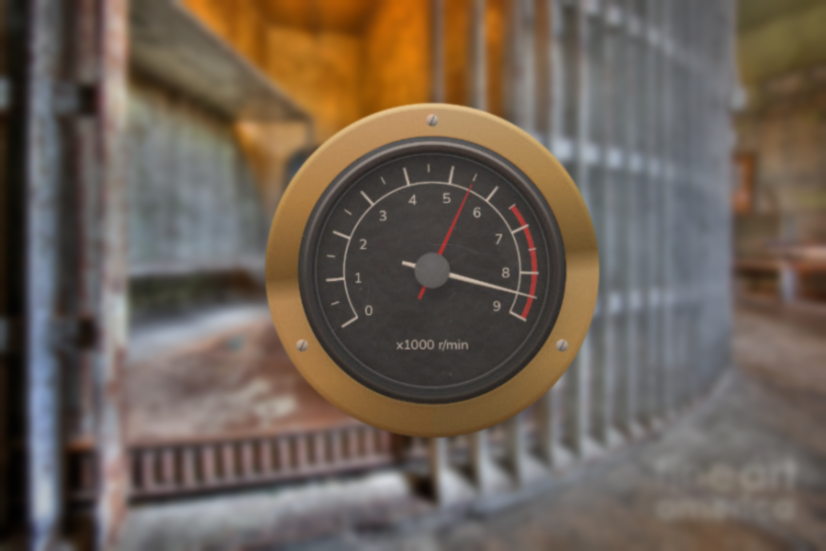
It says 8500 rpm
